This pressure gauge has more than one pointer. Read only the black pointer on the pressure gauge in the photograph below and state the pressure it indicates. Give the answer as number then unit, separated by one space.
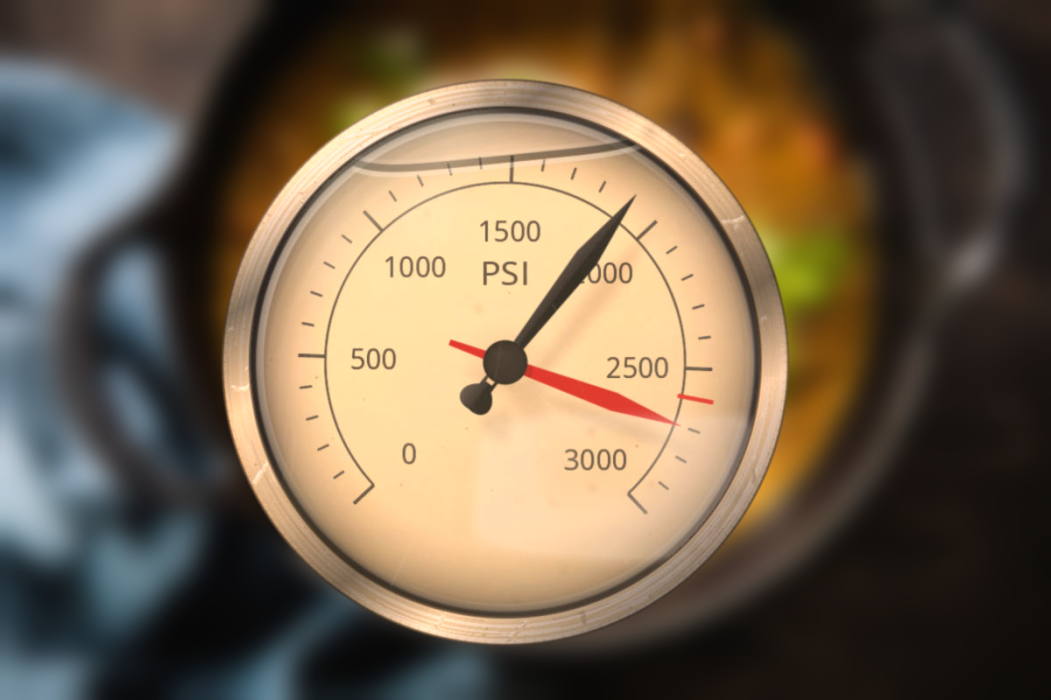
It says 1900 psi
